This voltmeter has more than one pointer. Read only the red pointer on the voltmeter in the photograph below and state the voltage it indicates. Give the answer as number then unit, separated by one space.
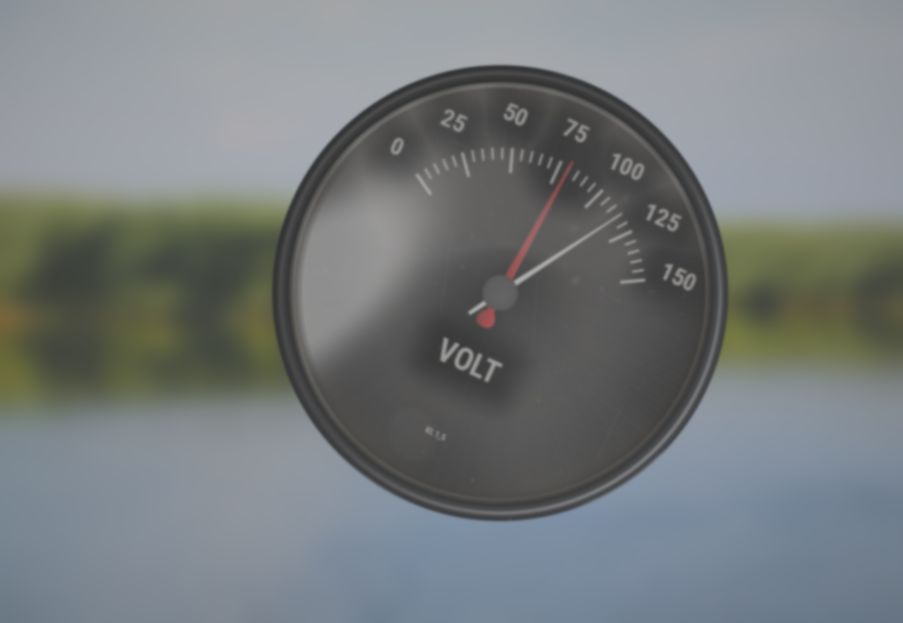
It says 80 V
